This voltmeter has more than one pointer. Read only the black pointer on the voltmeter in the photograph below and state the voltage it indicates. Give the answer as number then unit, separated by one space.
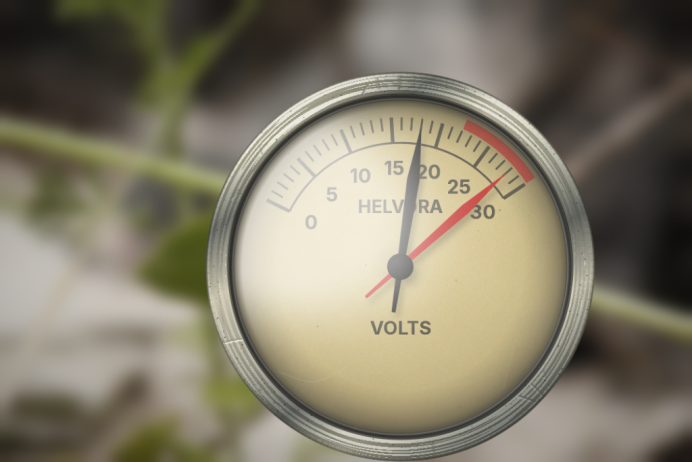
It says 18 V
